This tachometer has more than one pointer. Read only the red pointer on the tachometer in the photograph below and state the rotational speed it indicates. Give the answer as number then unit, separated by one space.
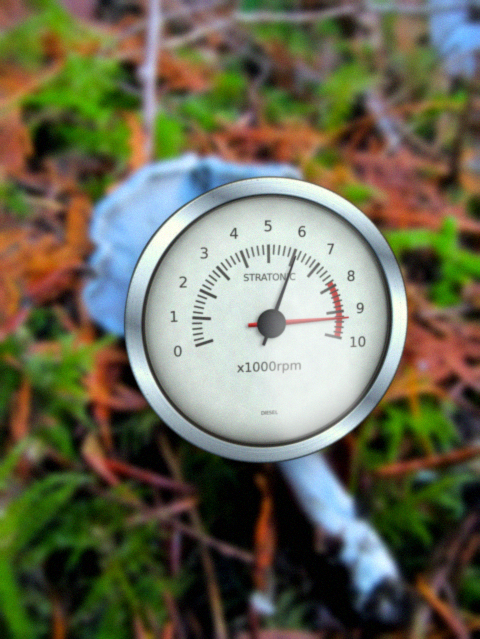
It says 9200 rpm
